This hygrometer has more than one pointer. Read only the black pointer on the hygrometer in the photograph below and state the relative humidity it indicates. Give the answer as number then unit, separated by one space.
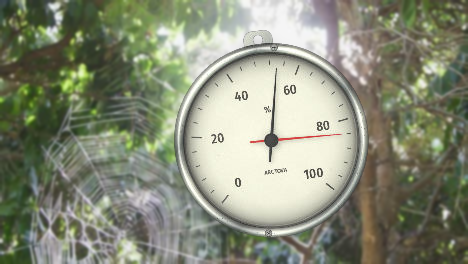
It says 54 %
